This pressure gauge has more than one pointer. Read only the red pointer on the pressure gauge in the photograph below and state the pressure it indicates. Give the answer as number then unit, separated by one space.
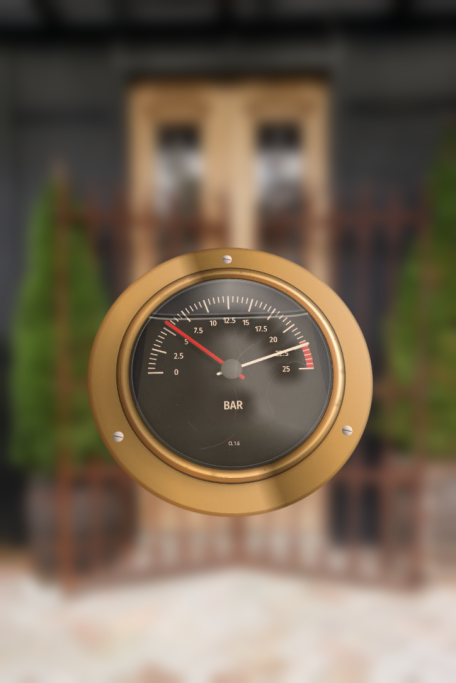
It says 5.5 bar
